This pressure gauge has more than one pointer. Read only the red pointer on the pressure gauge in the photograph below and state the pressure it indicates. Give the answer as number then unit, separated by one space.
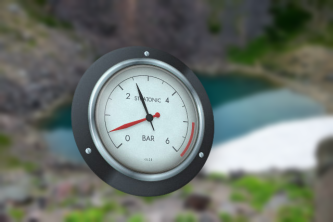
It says 0.5 bar
